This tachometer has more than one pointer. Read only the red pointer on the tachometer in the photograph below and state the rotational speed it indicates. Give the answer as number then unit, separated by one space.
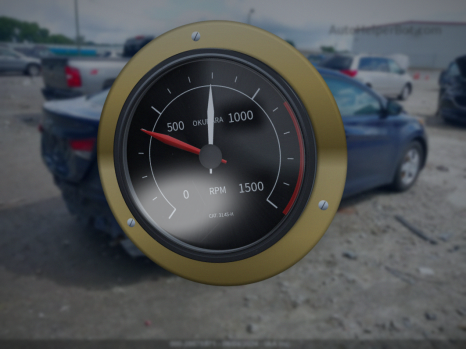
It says 400 rpm
